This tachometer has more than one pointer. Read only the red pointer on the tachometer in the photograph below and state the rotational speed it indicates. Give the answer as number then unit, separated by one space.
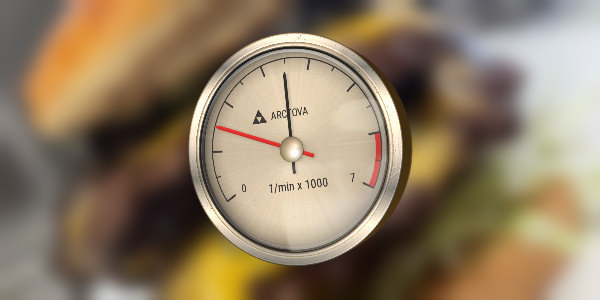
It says 1500 rpm
